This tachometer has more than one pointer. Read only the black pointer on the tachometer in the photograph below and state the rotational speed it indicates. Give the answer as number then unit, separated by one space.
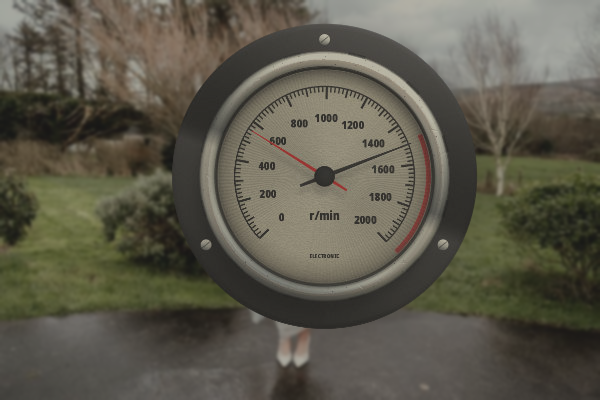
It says 1500 rpm
